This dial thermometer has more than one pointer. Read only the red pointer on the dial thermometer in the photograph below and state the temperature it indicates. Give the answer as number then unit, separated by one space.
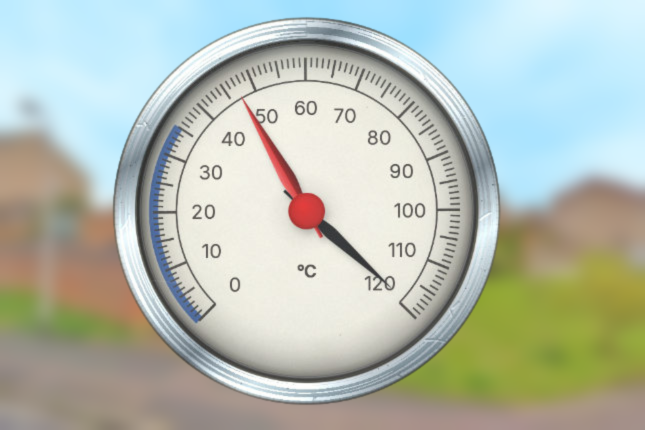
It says 47 °C
